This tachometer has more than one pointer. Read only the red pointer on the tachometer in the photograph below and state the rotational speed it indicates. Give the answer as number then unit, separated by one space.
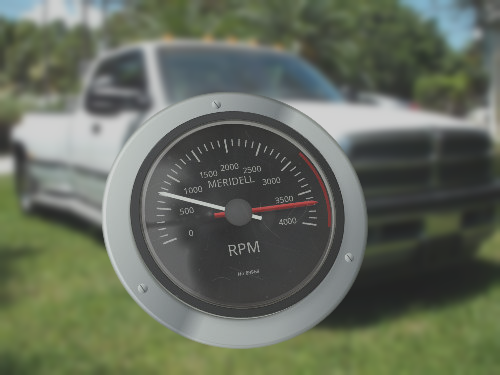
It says 3700 rpm
